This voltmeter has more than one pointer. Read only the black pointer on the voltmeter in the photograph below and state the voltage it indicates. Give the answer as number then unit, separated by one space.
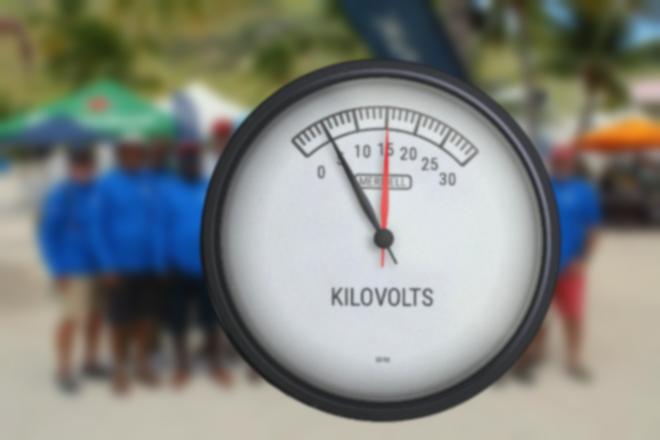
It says 5 kV
